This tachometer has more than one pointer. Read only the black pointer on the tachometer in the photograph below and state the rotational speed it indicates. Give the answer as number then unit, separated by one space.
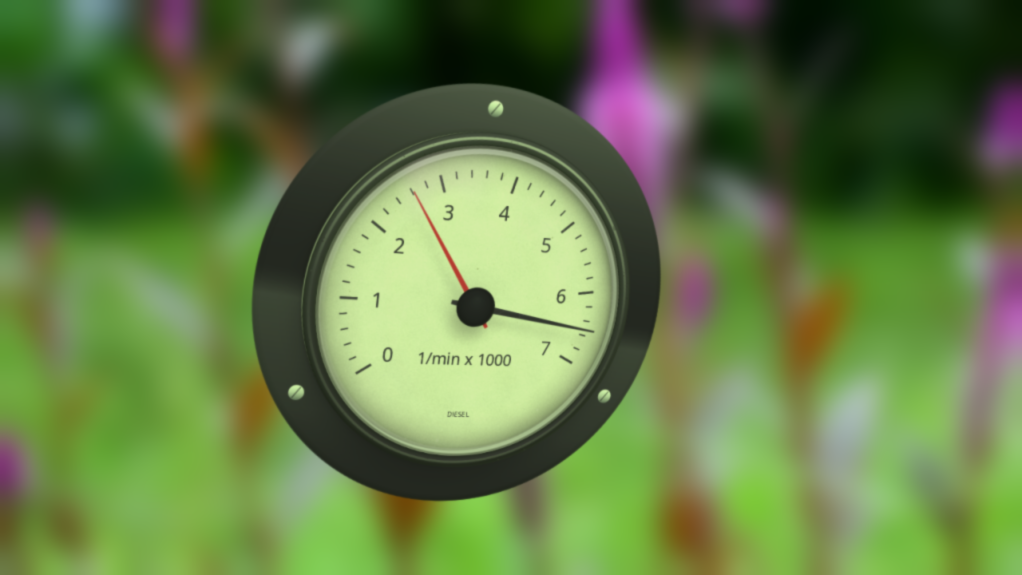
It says 6500 rpm
